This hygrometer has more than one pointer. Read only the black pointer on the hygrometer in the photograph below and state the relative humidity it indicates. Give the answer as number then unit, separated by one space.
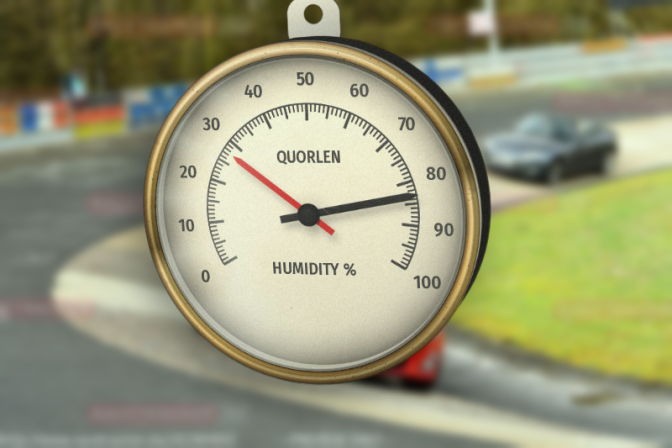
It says 83 %
